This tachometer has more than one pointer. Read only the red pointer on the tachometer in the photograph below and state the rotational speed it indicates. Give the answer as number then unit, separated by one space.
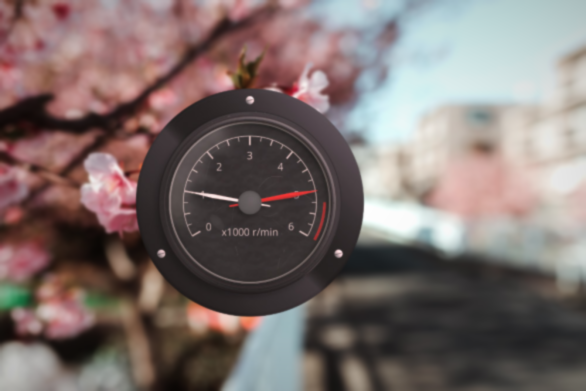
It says 5000 rpm
